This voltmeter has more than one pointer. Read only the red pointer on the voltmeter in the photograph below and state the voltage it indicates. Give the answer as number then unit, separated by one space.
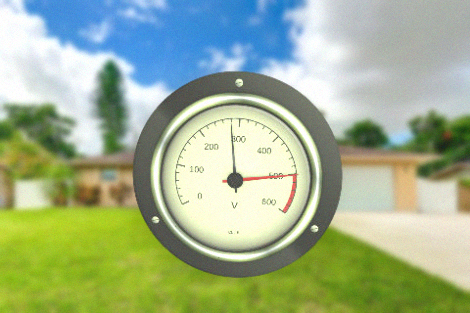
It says 500 V
